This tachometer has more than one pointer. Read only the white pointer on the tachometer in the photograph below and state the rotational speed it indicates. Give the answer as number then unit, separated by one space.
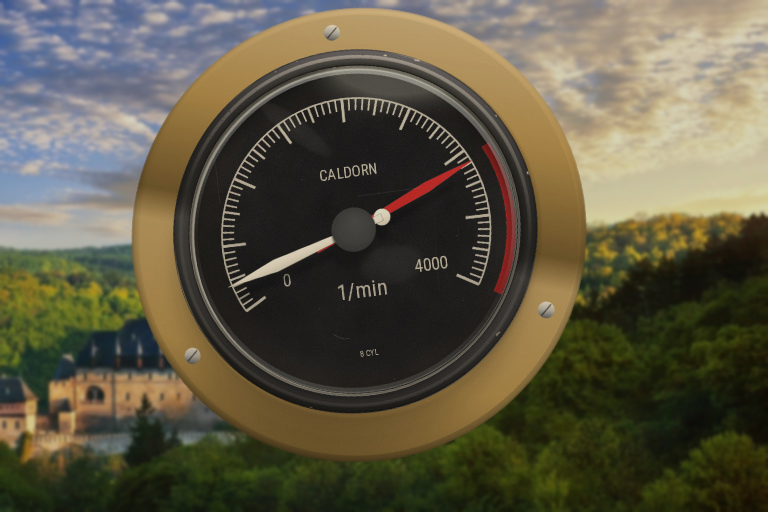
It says 200 rpm
